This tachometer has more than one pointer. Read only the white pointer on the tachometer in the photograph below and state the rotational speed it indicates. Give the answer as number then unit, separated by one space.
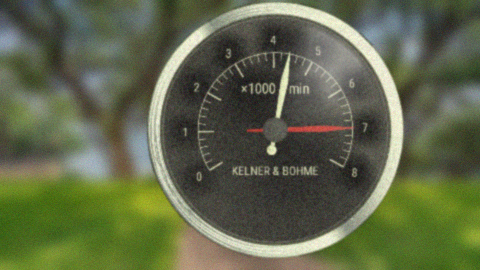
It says 4400 rpm
